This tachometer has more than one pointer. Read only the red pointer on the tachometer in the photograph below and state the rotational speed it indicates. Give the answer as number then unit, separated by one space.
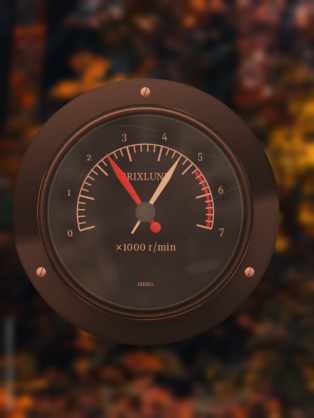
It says 2400 rpm
